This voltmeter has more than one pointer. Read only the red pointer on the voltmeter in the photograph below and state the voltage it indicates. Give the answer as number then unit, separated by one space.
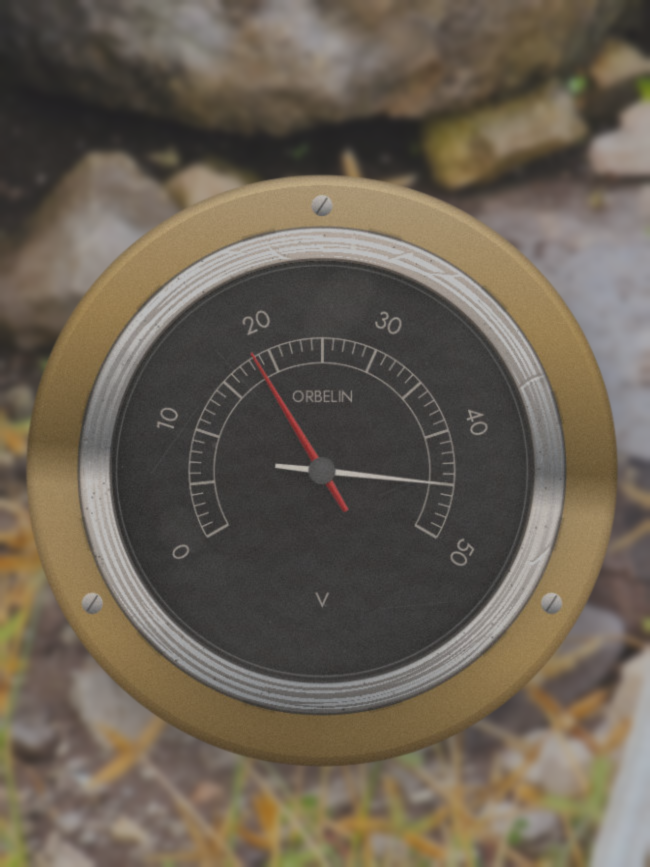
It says 18.5 V
